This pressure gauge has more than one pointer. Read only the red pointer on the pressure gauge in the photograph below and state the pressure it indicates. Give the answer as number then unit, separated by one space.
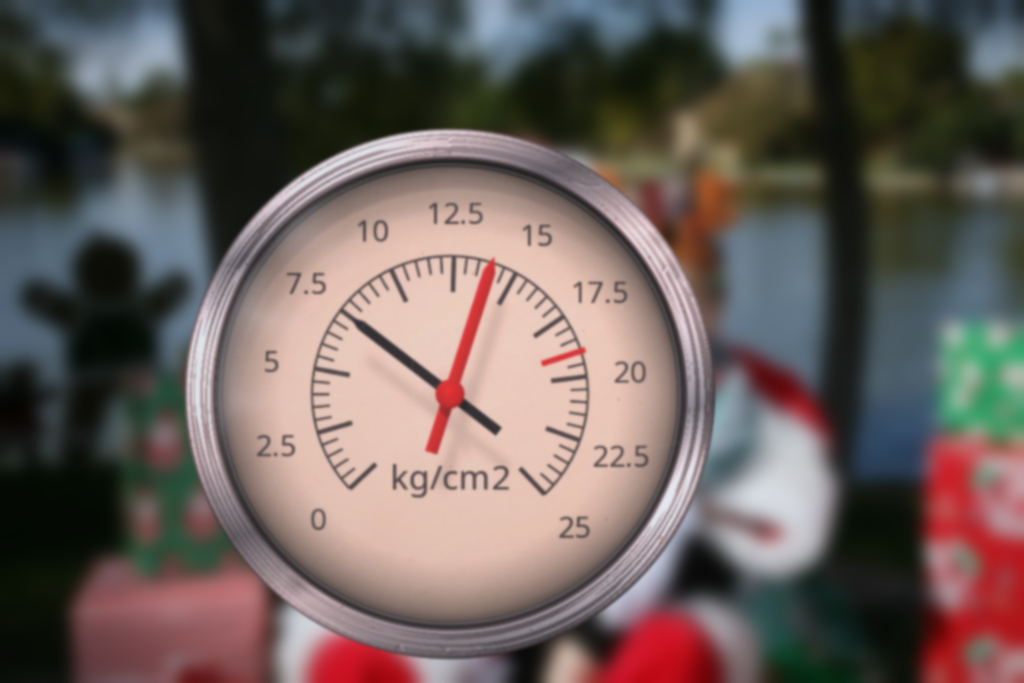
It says 14 kg/cm²
